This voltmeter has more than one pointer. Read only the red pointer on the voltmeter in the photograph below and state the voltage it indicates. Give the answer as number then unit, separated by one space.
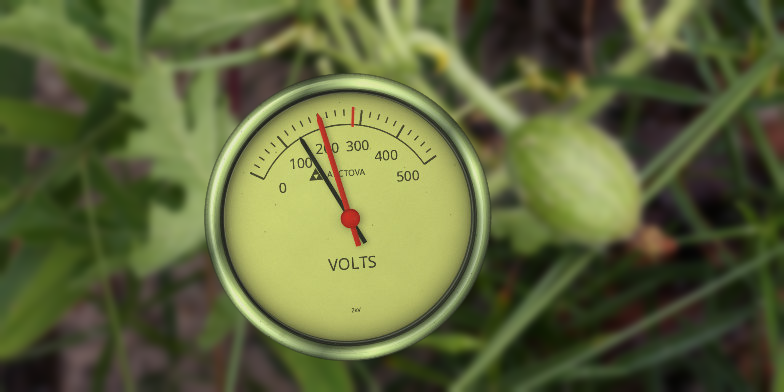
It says 200 V
